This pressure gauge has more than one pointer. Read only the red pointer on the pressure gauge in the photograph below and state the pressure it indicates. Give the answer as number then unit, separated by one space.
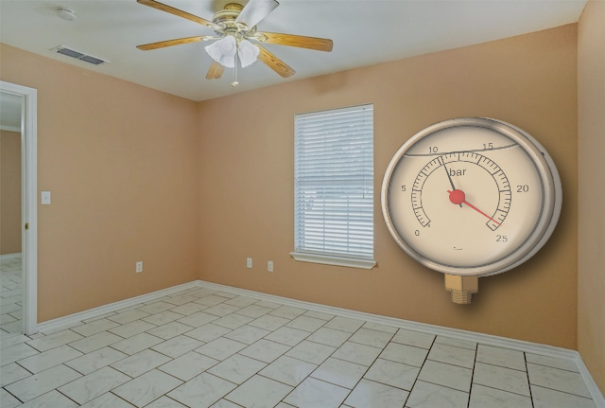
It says 24 bar
